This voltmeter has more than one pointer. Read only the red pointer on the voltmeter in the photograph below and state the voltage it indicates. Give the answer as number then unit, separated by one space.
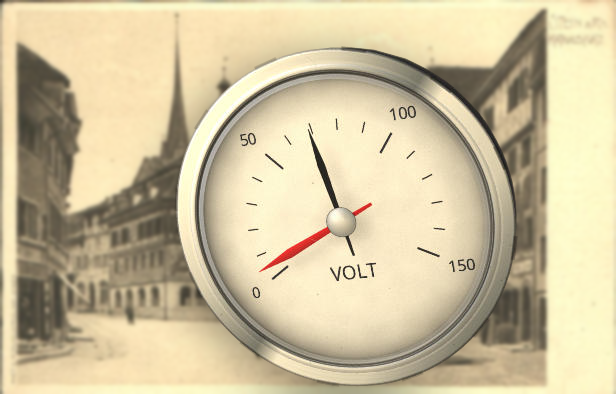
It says 5 V
